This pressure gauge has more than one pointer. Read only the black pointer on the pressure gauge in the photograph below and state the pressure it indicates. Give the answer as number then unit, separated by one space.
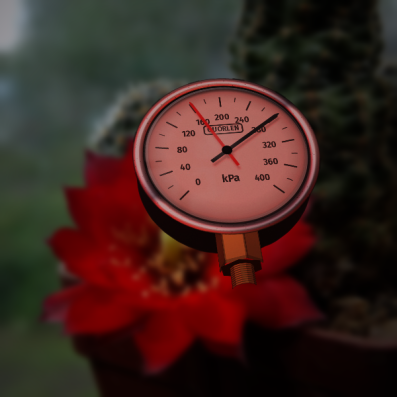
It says 280 kPa
